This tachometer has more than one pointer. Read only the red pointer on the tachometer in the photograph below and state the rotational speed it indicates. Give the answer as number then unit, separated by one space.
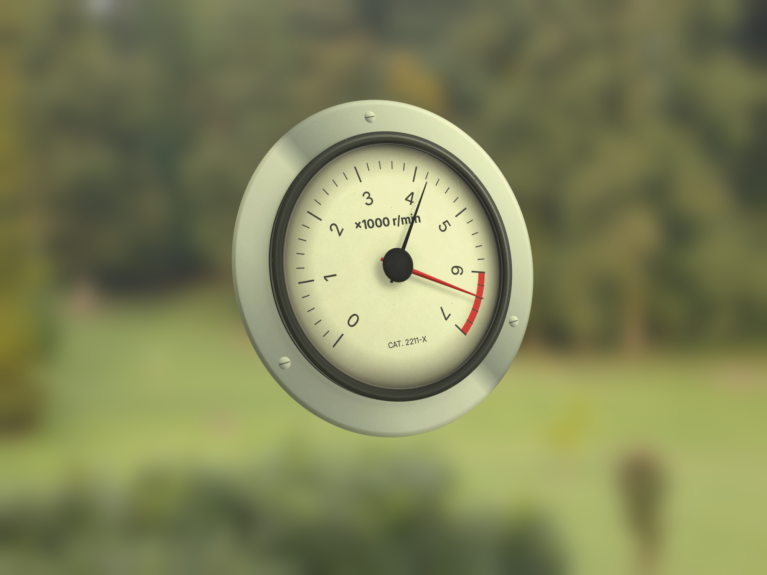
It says 6400 rpm
